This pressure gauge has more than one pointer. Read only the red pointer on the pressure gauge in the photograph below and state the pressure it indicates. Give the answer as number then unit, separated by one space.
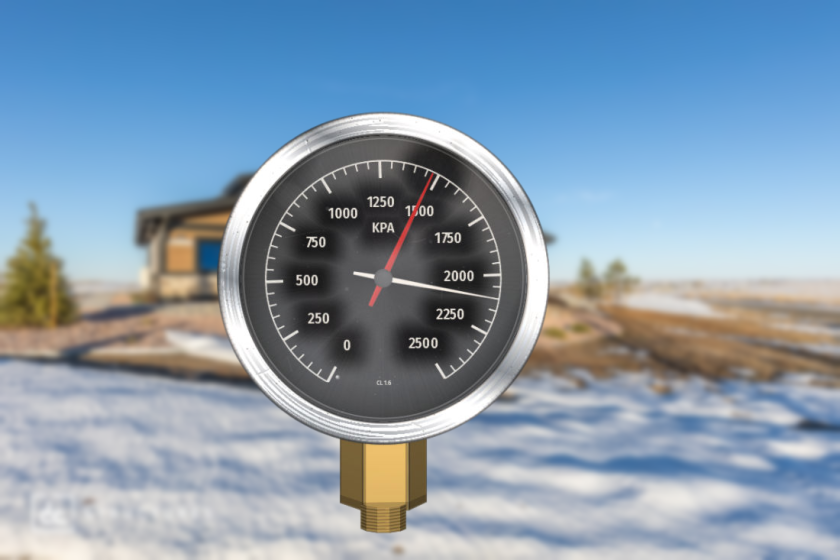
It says 1475 kPa
